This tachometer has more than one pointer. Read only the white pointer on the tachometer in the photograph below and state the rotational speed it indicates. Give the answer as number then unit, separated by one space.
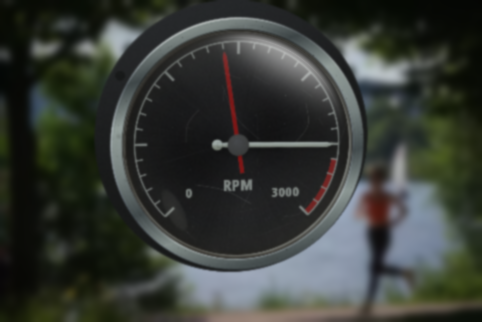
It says 2500 rpm
